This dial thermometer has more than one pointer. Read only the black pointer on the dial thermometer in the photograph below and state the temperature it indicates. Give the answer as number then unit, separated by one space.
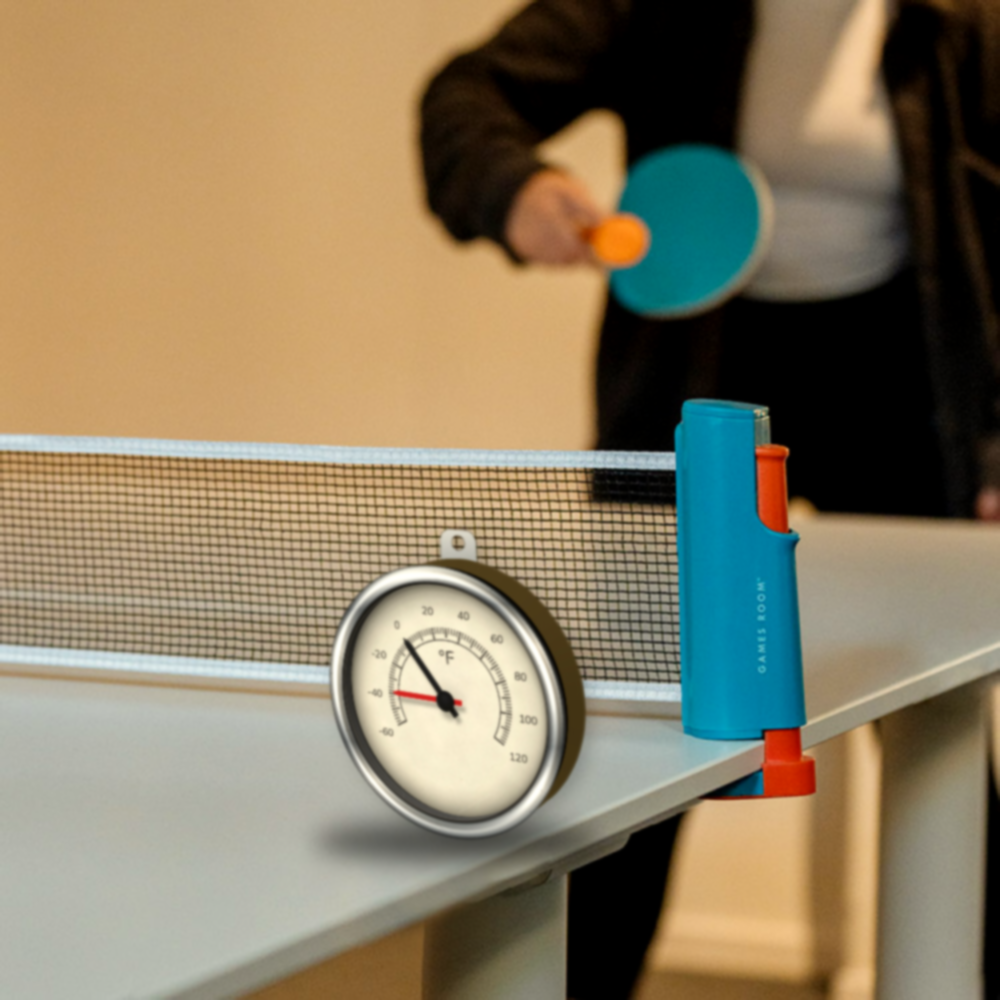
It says 0 °F
